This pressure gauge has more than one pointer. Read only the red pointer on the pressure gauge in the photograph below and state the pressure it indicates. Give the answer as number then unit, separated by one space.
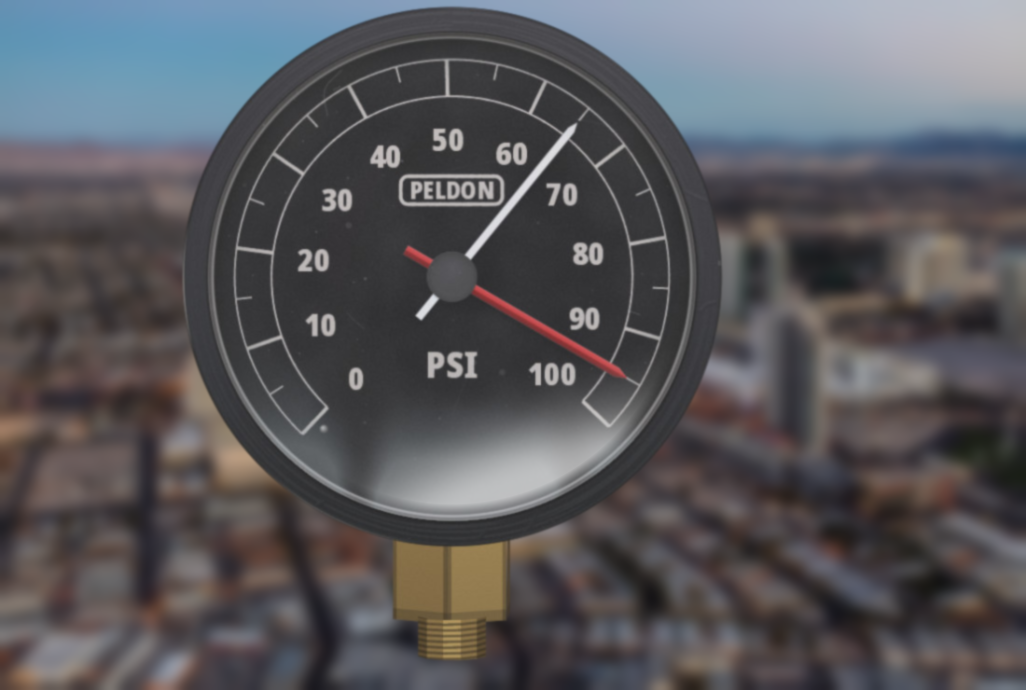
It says 95 psi
